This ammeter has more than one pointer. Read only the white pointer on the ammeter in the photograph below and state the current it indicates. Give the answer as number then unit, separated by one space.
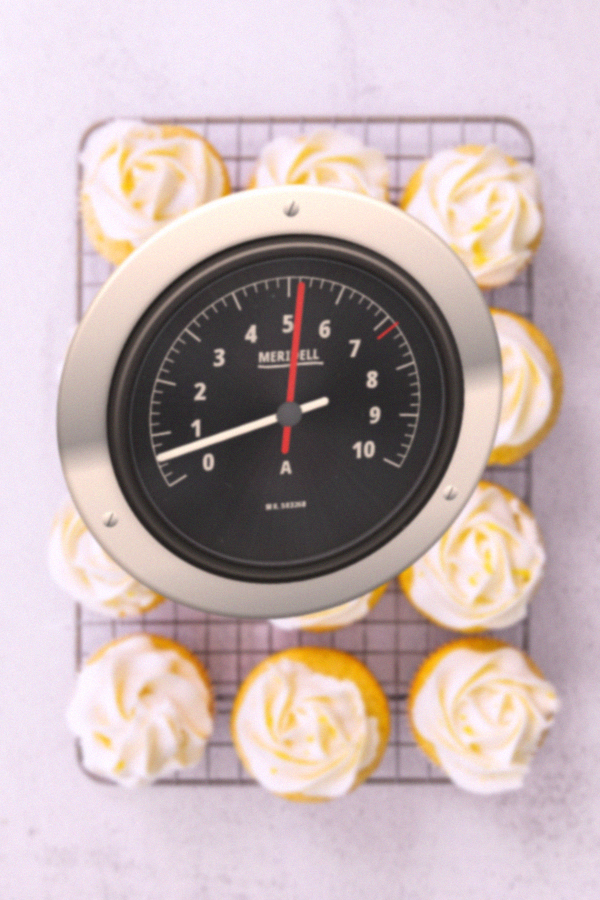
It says 0.6 A
